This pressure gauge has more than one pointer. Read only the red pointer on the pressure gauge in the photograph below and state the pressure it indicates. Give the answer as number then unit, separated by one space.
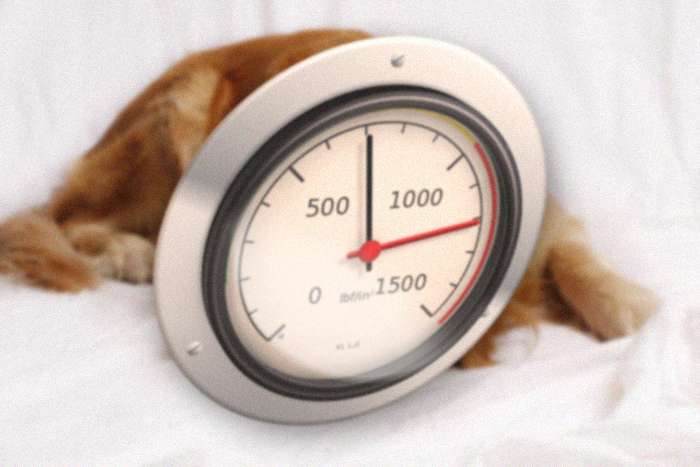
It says 1200 psi
